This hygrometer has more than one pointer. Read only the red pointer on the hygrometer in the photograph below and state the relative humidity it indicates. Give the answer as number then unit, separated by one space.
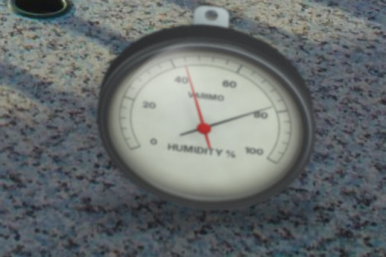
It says 44 %
